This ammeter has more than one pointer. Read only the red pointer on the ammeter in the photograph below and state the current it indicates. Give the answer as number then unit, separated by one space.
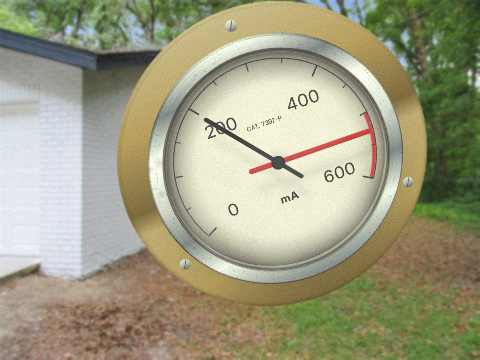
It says 525 mA
